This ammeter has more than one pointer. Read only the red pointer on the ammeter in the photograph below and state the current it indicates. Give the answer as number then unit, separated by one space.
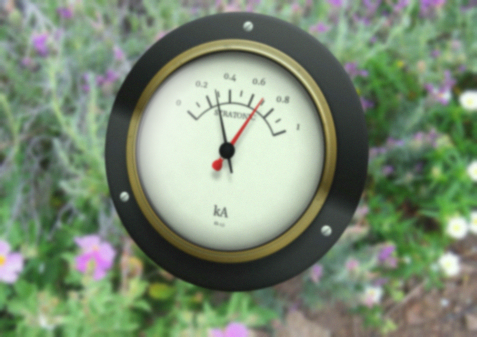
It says 0.7 kA
